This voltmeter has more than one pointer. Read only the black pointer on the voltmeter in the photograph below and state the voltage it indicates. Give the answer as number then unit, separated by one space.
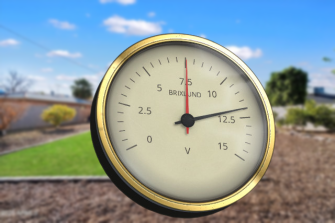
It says 12 V
